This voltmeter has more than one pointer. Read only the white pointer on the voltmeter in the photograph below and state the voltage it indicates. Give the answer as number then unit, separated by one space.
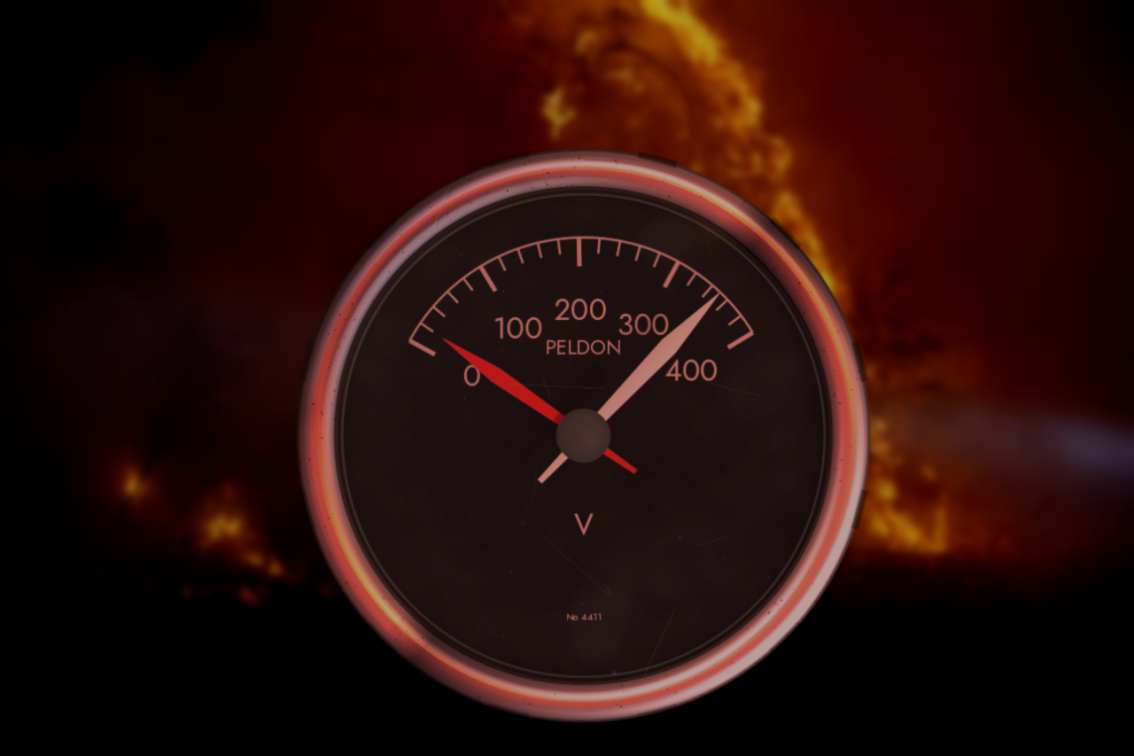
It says 350 V
